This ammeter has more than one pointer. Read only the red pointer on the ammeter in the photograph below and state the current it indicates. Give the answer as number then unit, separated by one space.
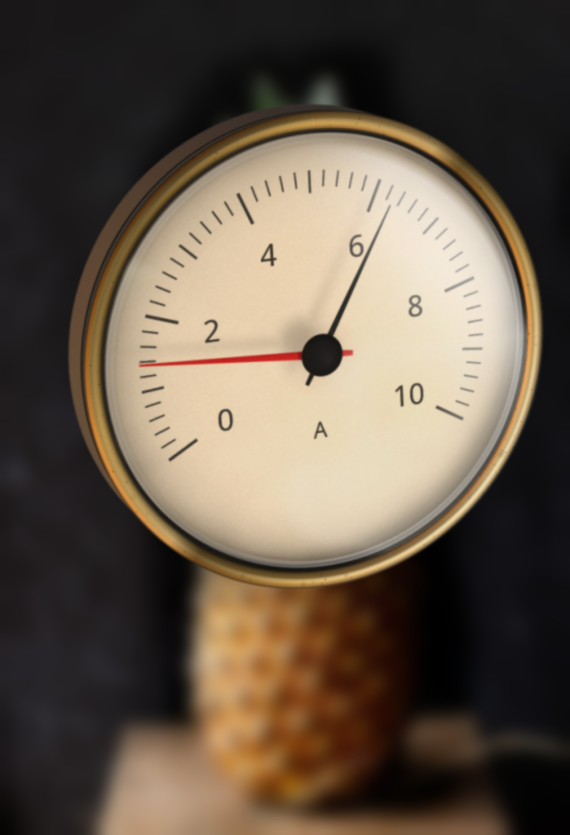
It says 1.4 A
